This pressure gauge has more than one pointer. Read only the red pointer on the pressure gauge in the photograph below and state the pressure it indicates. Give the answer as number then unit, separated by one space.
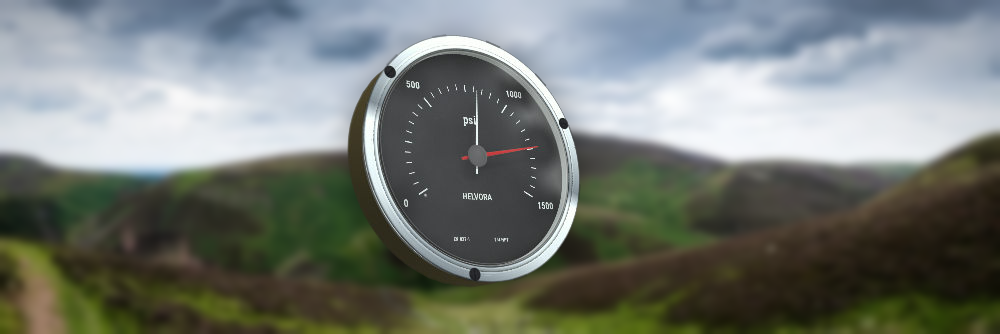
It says 1250 psi
